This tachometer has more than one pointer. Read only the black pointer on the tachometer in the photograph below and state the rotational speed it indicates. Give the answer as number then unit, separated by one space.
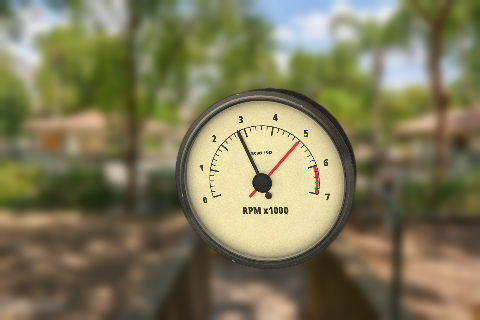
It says 2800 rpm
